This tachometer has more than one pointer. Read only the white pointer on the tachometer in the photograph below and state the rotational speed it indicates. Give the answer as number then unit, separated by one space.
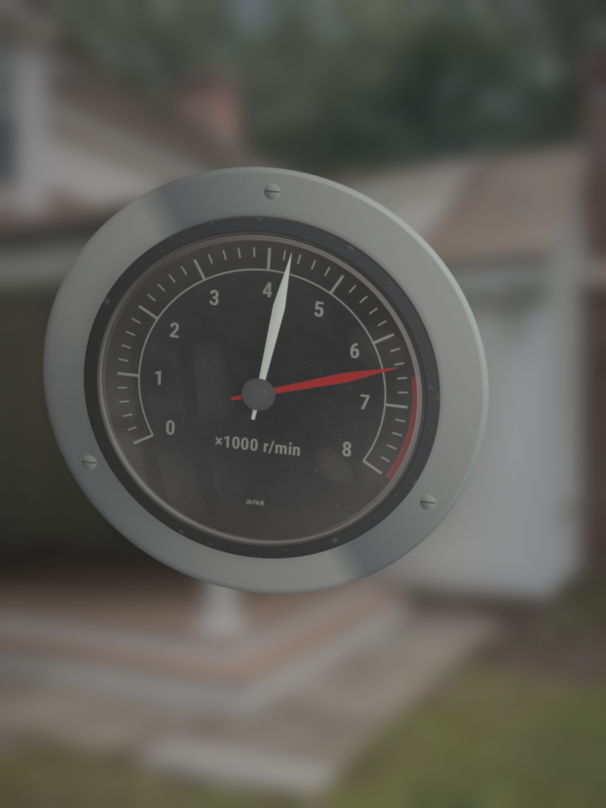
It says 4300 rpm
